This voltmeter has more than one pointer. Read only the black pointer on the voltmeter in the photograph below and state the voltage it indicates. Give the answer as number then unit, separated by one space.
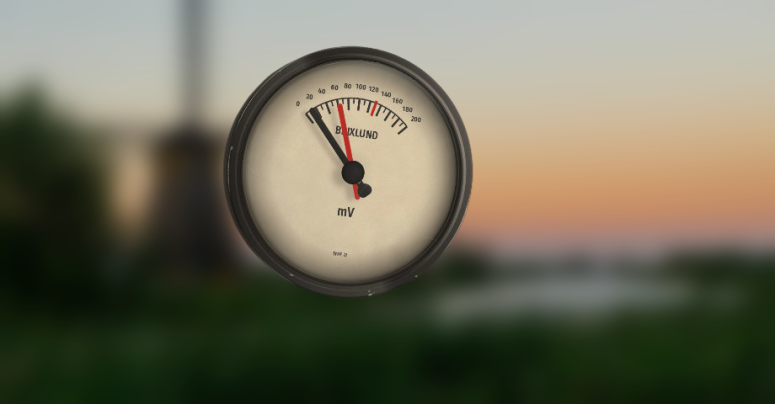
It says 10 mV
